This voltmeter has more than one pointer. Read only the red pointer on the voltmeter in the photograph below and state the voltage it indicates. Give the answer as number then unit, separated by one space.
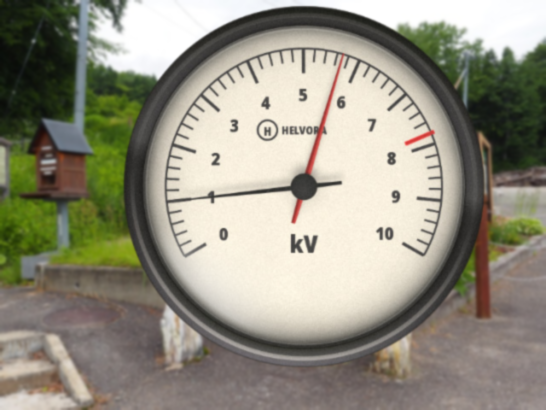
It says 5.7 kV
